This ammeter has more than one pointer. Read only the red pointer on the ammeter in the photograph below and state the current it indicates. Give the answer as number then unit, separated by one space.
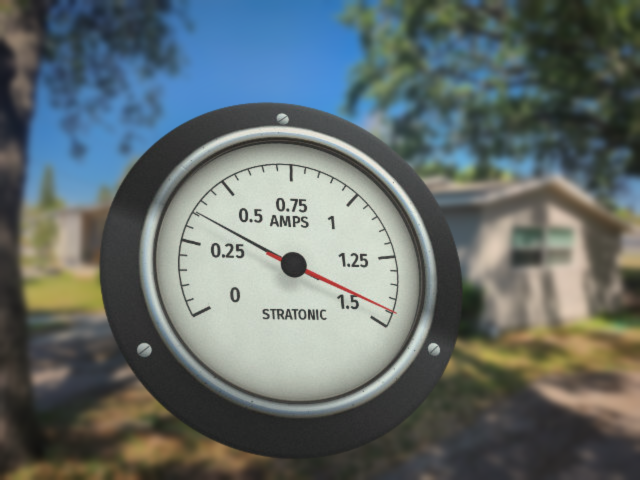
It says 1.45 A
